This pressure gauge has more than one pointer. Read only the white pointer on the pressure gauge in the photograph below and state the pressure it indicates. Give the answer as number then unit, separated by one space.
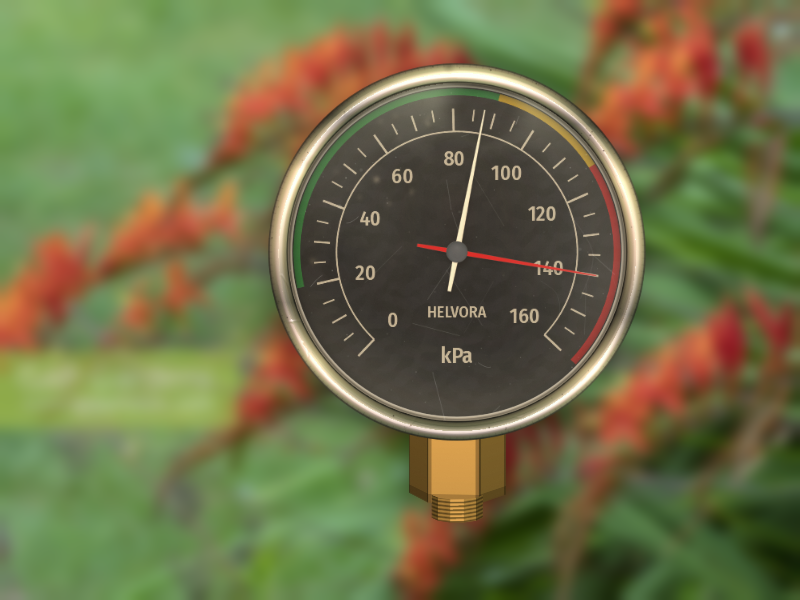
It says 87.5 kPa
